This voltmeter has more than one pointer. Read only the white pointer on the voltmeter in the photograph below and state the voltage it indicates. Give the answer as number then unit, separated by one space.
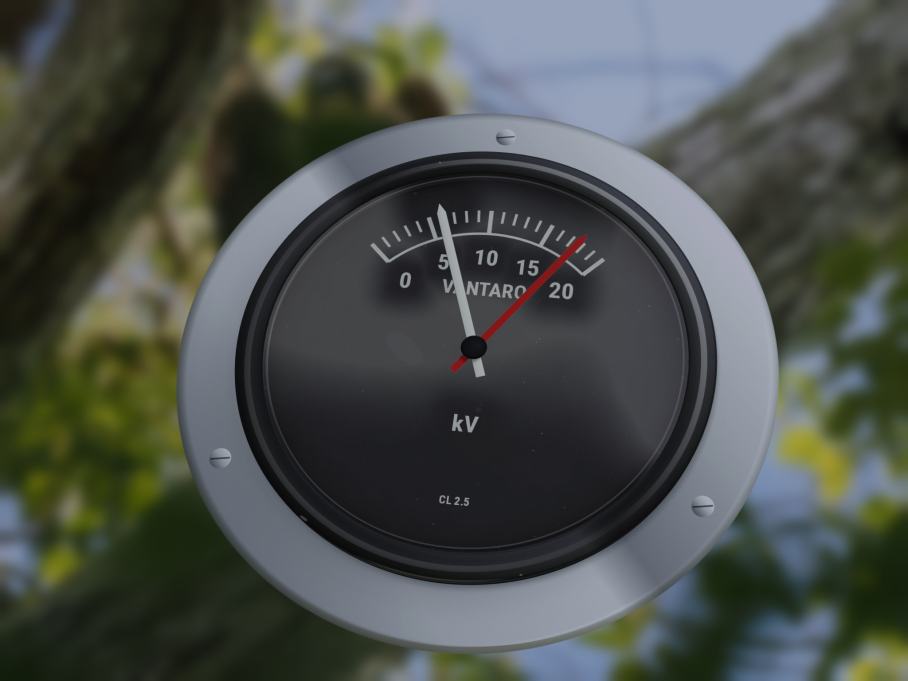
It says 6 kV
